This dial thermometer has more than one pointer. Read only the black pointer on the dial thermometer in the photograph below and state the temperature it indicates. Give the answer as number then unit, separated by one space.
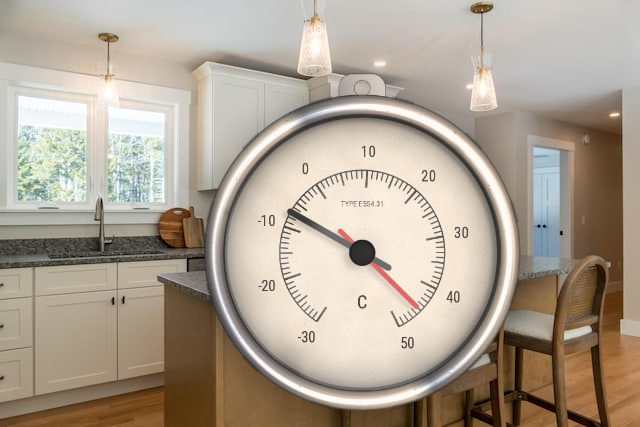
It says -7 °C
